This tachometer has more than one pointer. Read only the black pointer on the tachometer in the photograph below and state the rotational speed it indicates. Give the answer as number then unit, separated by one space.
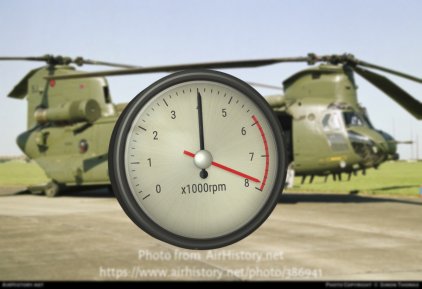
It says 4000 rpm
